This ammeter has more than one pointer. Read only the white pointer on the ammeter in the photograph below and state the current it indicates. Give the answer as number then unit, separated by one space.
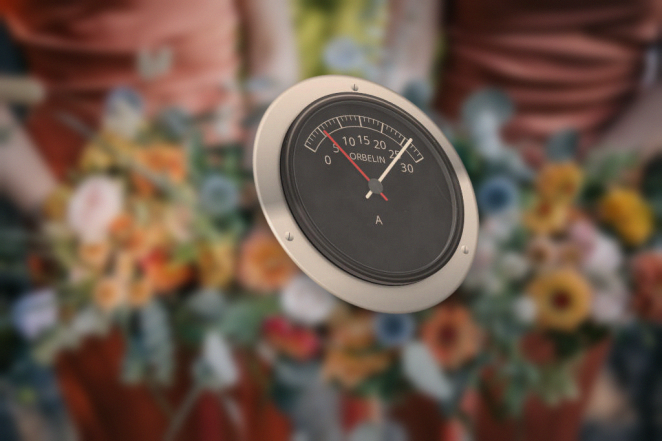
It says 26 A
